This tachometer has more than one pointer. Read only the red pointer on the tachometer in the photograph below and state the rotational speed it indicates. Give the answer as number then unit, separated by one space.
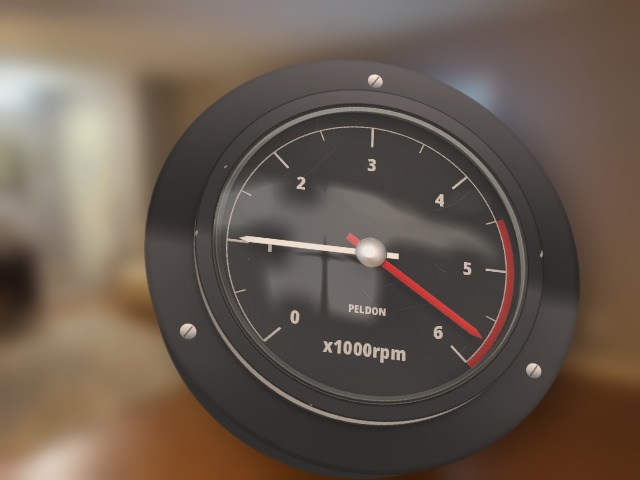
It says 5750 rpm
